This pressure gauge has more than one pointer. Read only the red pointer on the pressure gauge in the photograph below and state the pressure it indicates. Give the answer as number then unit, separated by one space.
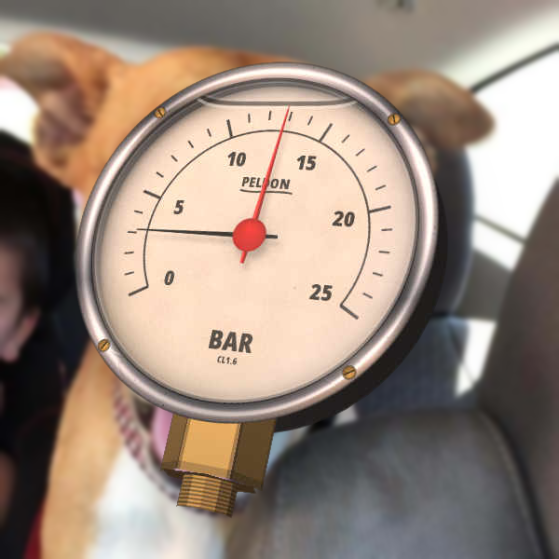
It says 13 bar
